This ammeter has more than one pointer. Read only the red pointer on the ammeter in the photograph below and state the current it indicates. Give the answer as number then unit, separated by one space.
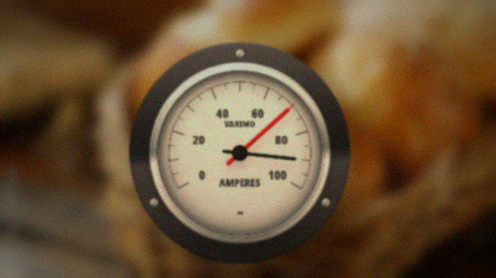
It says 70 A
